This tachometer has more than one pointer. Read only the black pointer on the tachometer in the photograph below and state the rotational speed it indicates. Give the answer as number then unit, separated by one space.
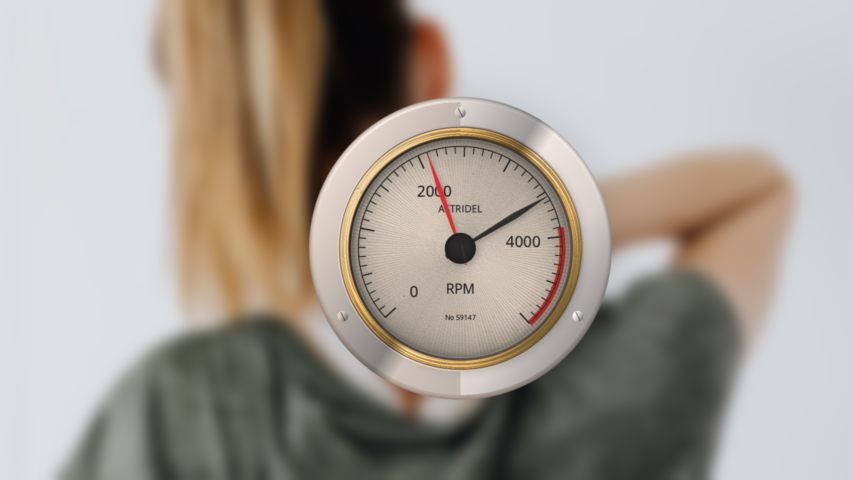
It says 3550 rpm
